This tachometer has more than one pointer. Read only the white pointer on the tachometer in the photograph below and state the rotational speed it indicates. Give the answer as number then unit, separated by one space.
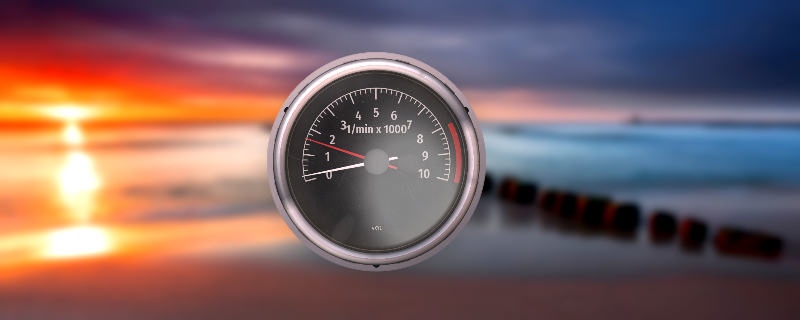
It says 200 rpm
